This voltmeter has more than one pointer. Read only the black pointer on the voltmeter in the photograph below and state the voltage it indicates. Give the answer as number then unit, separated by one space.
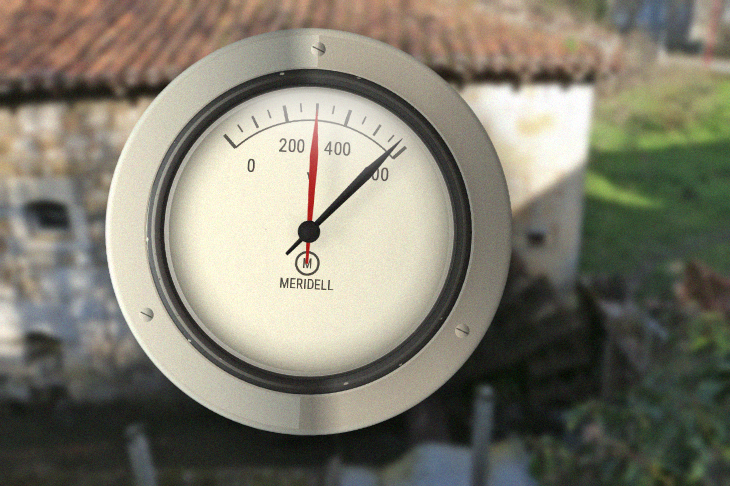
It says 575 V
